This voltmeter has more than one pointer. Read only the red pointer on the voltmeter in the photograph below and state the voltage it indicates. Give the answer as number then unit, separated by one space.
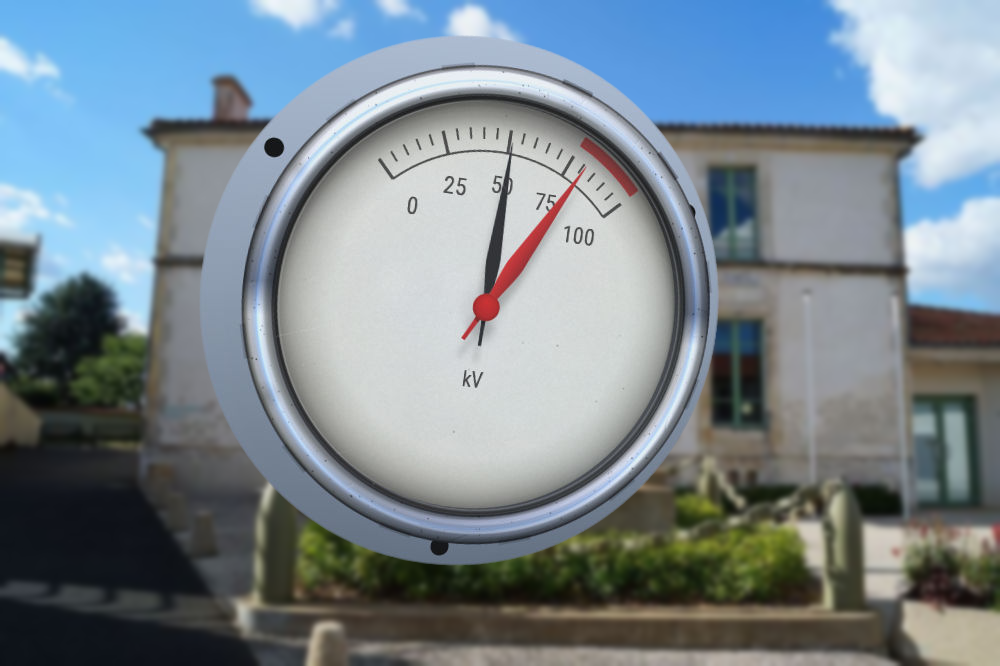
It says 80 kV
